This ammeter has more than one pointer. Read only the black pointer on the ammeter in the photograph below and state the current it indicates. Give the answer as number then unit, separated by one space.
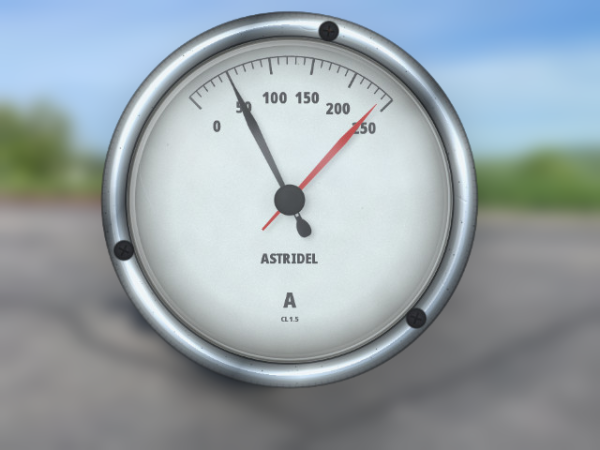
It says 50 A
